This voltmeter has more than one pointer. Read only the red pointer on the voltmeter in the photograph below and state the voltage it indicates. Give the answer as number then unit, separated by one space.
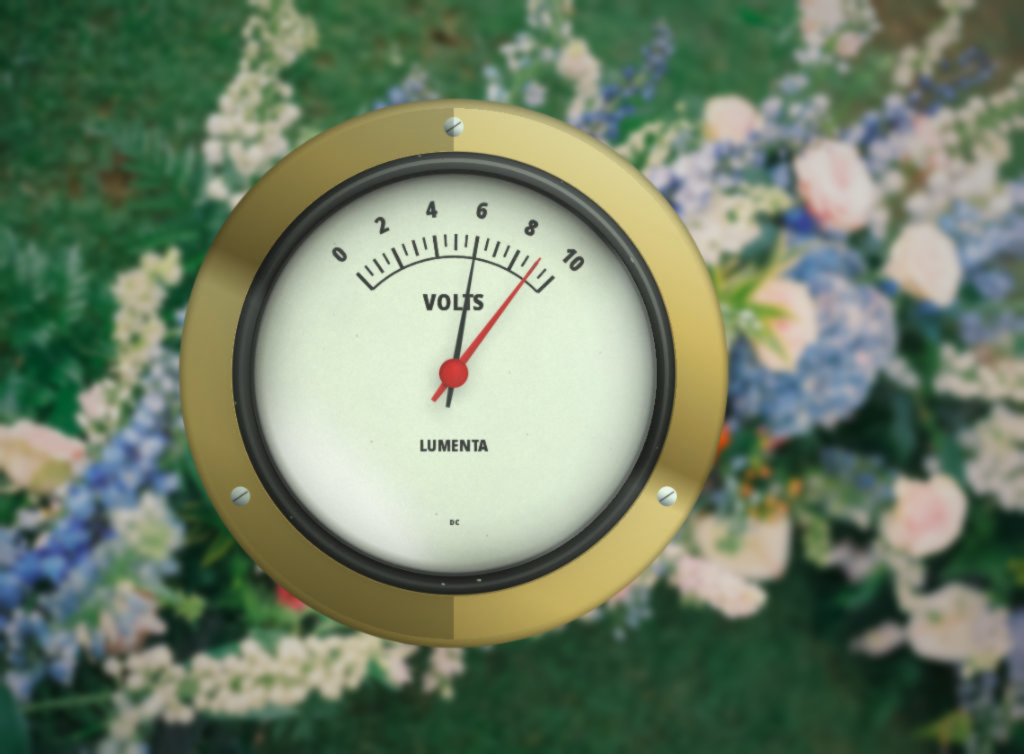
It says 9 V
